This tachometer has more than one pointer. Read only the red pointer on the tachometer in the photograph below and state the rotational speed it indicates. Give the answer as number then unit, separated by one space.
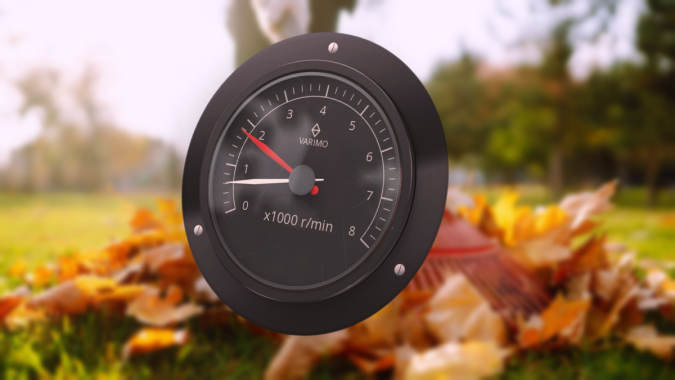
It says 1800 rpm
